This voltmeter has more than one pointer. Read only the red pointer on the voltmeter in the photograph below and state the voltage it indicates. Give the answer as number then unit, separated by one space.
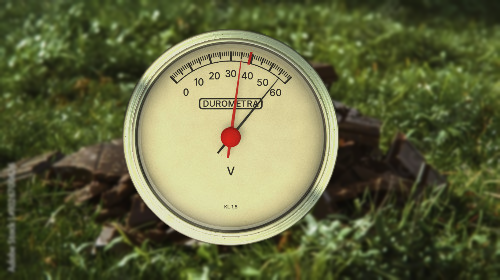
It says 35 V
